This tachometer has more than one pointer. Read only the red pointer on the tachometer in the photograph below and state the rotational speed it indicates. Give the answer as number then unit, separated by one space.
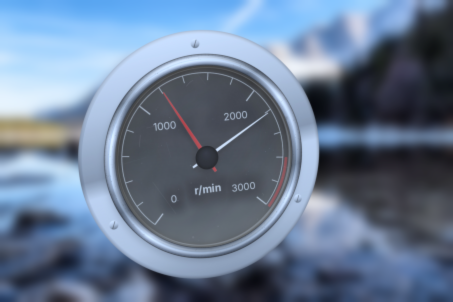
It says 1200 rpm
